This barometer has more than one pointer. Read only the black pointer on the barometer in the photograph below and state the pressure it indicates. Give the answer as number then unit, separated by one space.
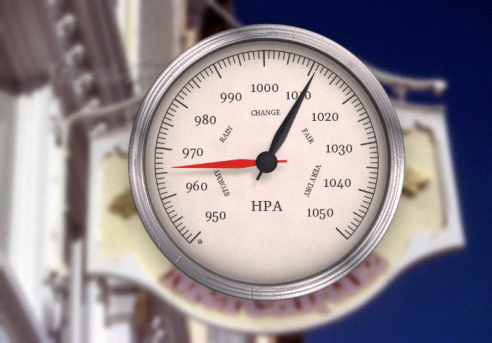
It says 1011 hPa
